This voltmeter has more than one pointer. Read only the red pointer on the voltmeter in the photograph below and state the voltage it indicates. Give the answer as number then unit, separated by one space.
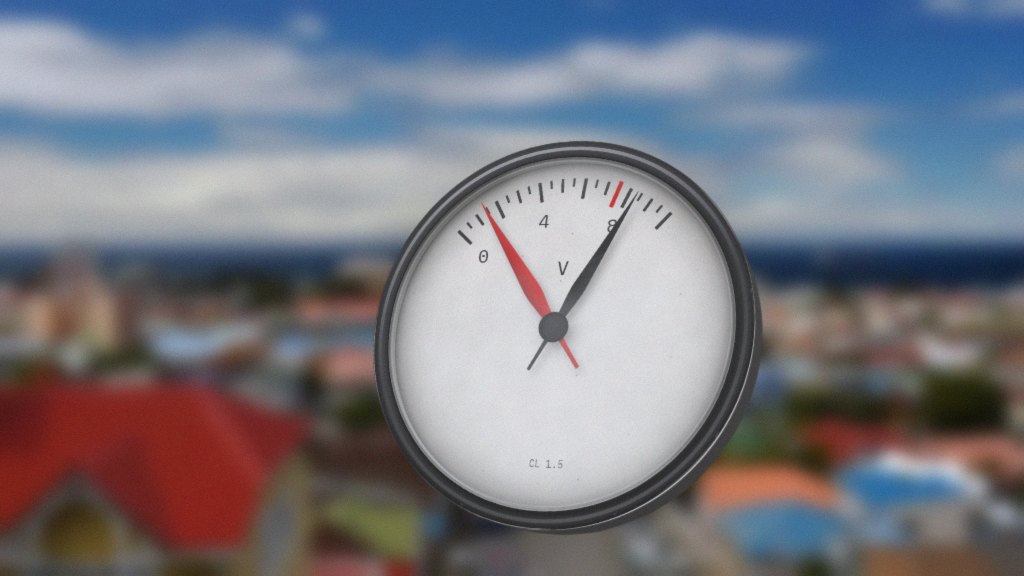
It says 1.5 V
